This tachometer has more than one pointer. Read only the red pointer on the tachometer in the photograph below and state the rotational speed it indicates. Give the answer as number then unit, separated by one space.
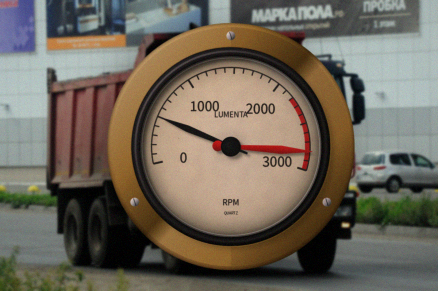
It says 2800 rpm
